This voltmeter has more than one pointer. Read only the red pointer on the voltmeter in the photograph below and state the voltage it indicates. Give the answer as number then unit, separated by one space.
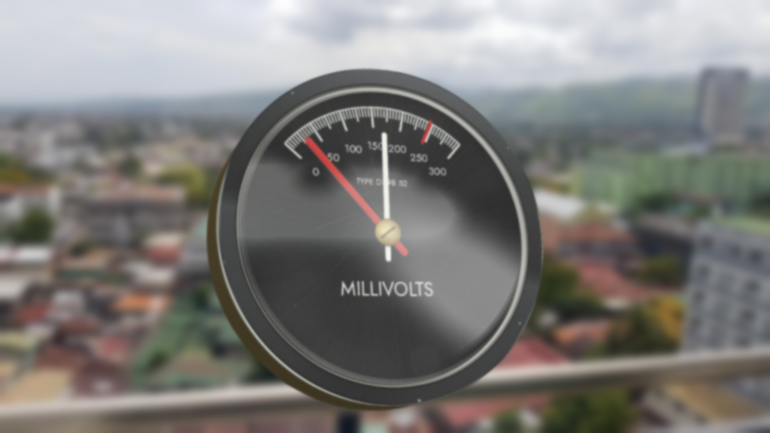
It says 25 mV
